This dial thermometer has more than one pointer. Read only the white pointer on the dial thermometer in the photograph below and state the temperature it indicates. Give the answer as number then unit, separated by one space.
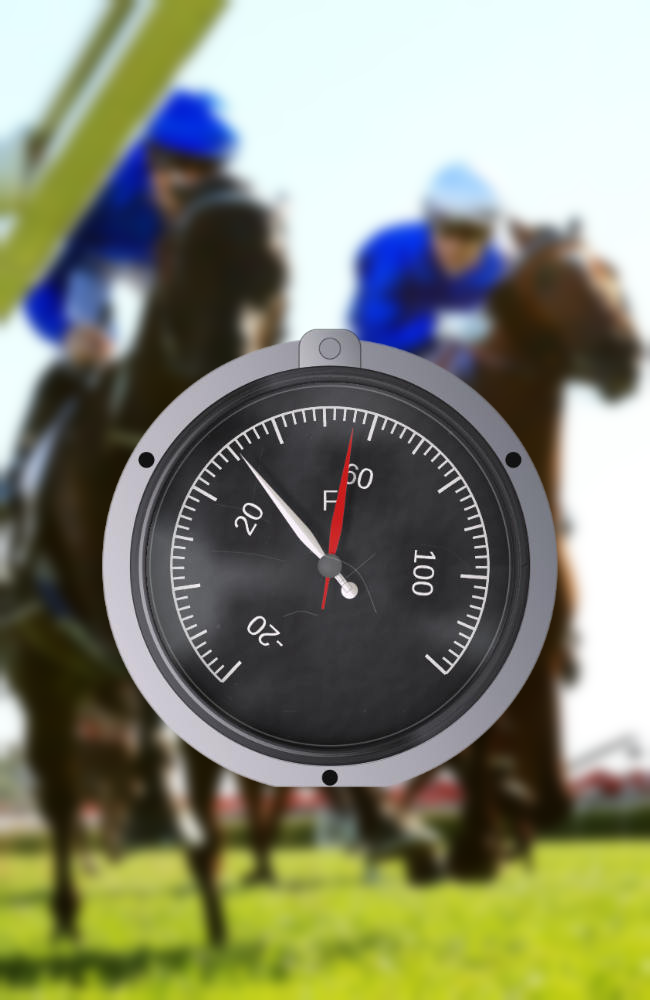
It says 31 °F
